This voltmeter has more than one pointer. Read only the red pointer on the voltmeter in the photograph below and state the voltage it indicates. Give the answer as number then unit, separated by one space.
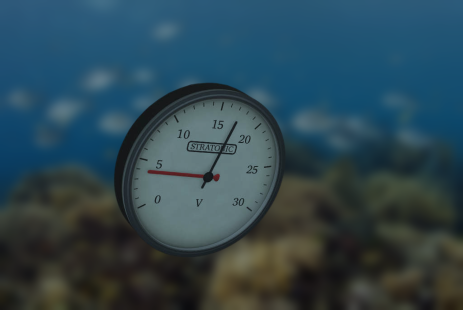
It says 4 V
